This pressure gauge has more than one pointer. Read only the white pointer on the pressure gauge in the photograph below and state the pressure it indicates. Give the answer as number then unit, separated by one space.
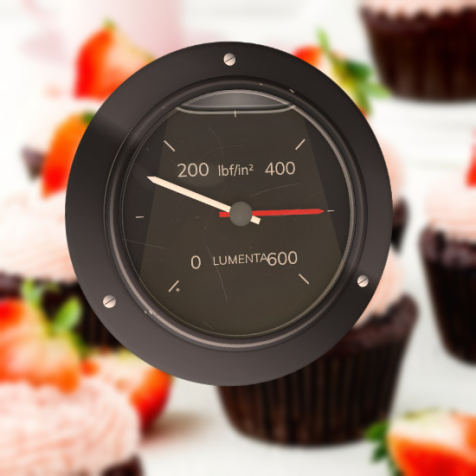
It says 150 psi
